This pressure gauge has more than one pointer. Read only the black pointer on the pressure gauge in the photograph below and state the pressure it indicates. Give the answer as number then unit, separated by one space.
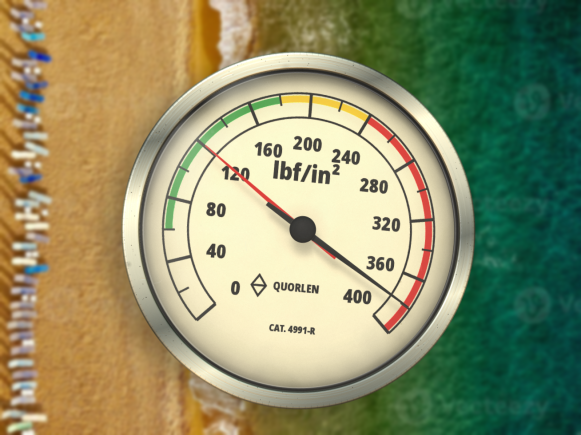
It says 380 psi
